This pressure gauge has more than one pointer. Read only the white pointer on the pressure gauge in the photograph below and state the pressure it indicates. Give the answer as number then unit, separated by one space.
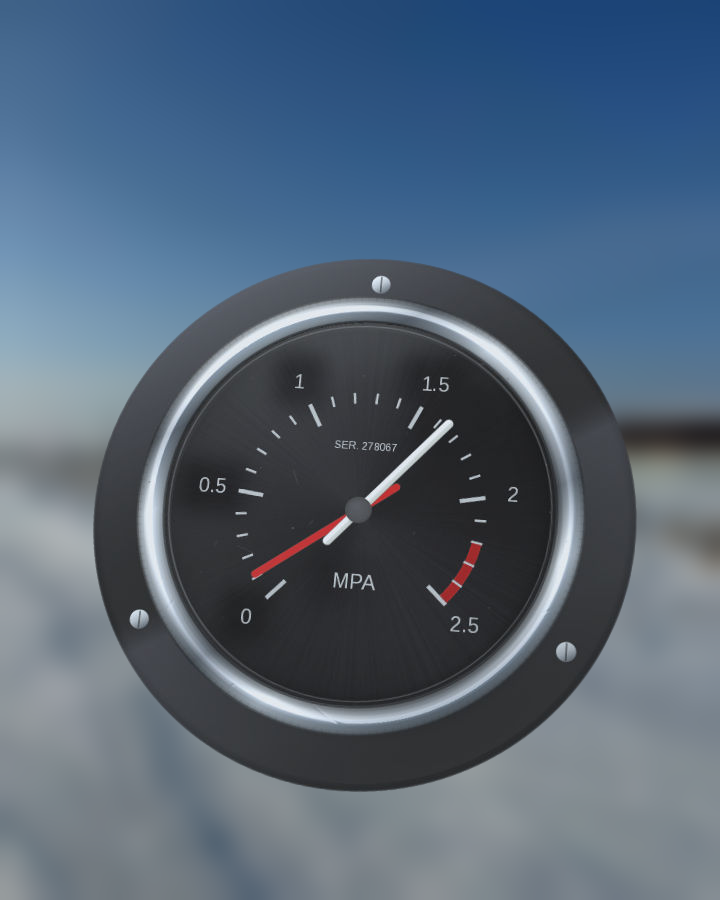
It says 1.65 MPa
